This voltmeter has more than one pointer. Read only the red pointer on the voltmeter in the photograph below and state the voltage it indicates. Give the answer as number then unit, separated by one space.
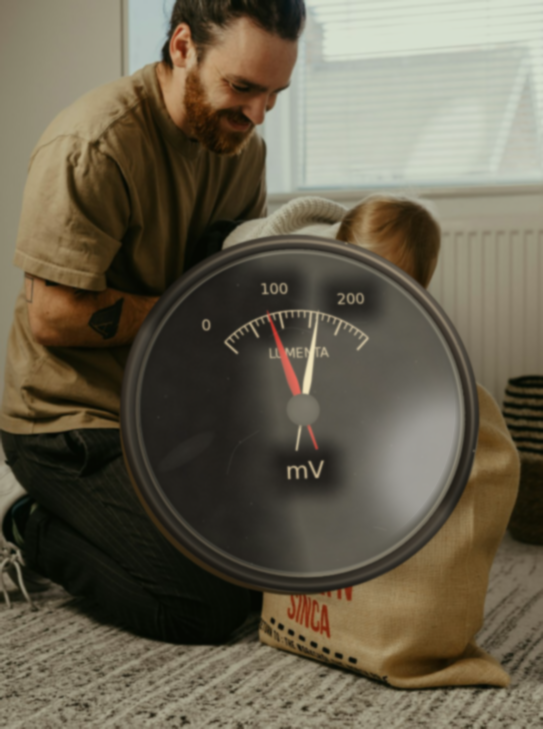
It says 80 mV
